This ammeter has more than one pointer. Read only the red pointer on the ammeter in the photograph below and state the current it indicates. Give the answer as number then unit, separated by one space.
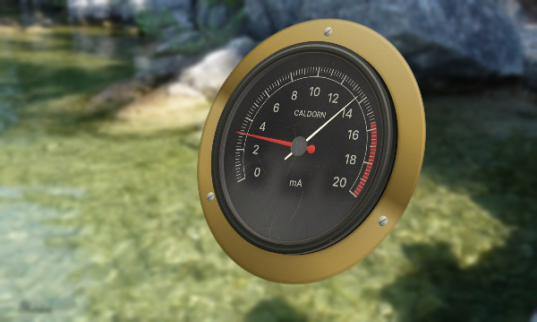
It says 3 mA
